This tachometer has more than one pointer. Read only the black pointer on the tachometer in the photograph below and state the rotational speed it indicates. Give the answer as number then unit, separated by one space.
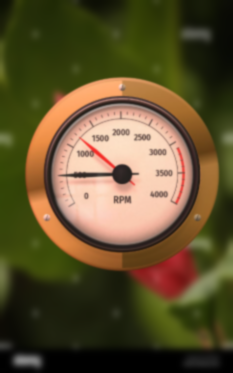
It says 500 rpm
